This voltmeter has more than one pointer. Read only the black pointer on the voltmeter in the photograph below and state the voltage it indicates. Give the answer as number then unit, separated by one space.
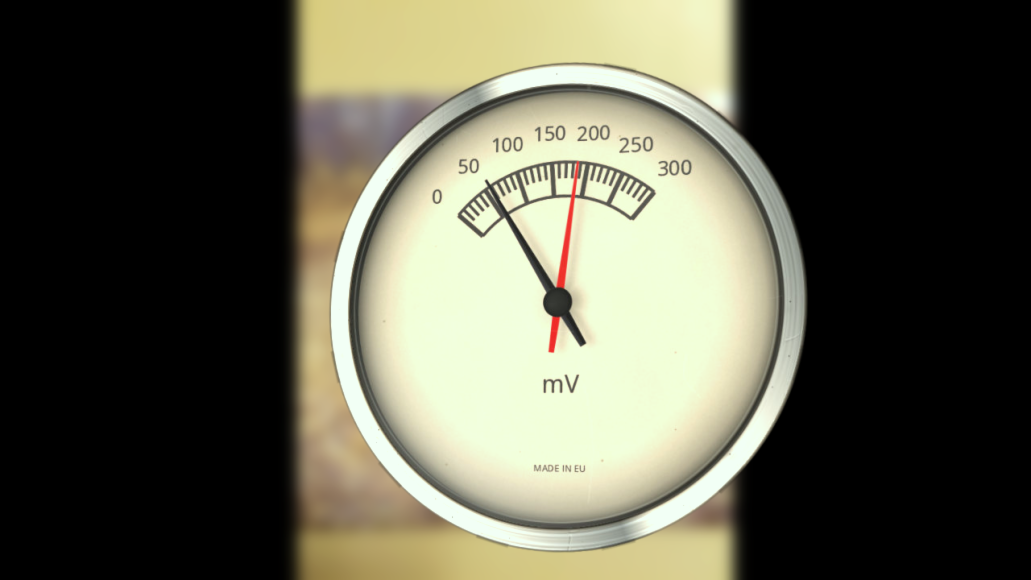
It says 60 mV
